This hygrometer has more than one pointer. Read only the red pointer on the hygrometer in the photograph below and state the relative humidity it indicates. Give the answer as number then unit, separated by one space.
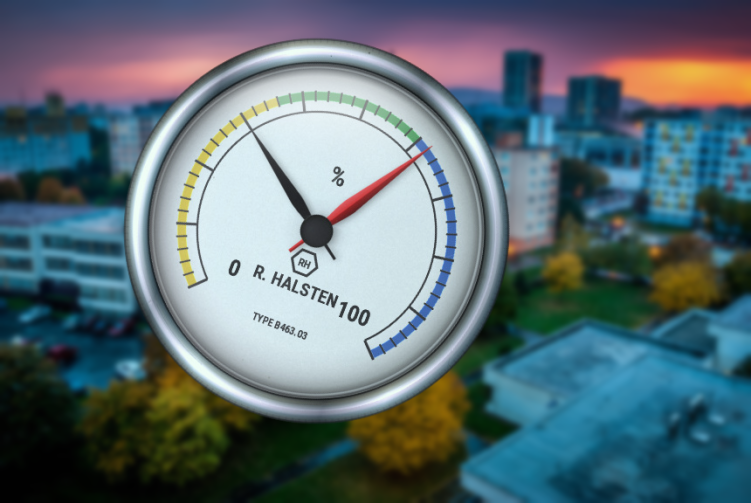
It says 62 %
